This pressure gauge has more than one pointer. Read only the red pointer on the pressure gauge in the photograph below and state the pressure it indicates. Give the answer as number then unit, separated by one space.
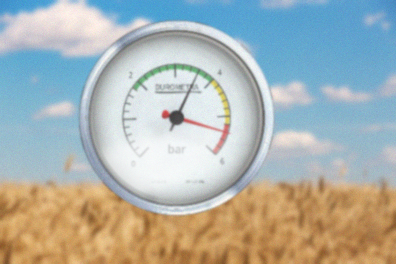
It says 5.4 bar
